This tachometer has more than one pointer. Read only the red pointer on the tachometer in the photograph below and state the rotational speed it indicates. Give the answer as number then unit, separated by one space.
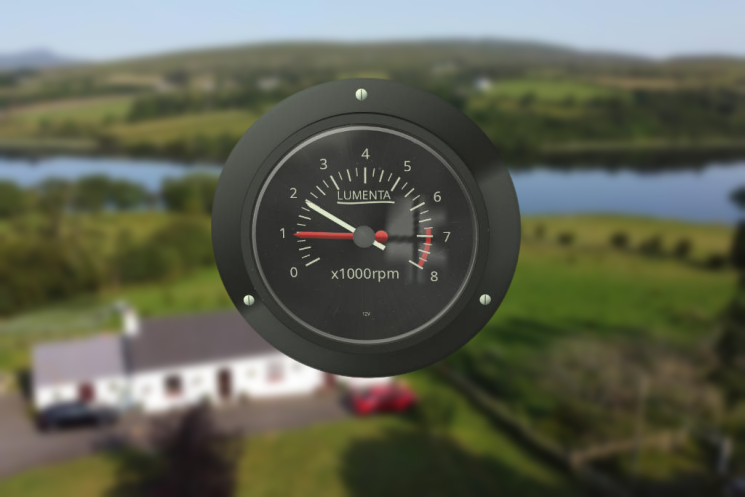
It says 1000 rpm
